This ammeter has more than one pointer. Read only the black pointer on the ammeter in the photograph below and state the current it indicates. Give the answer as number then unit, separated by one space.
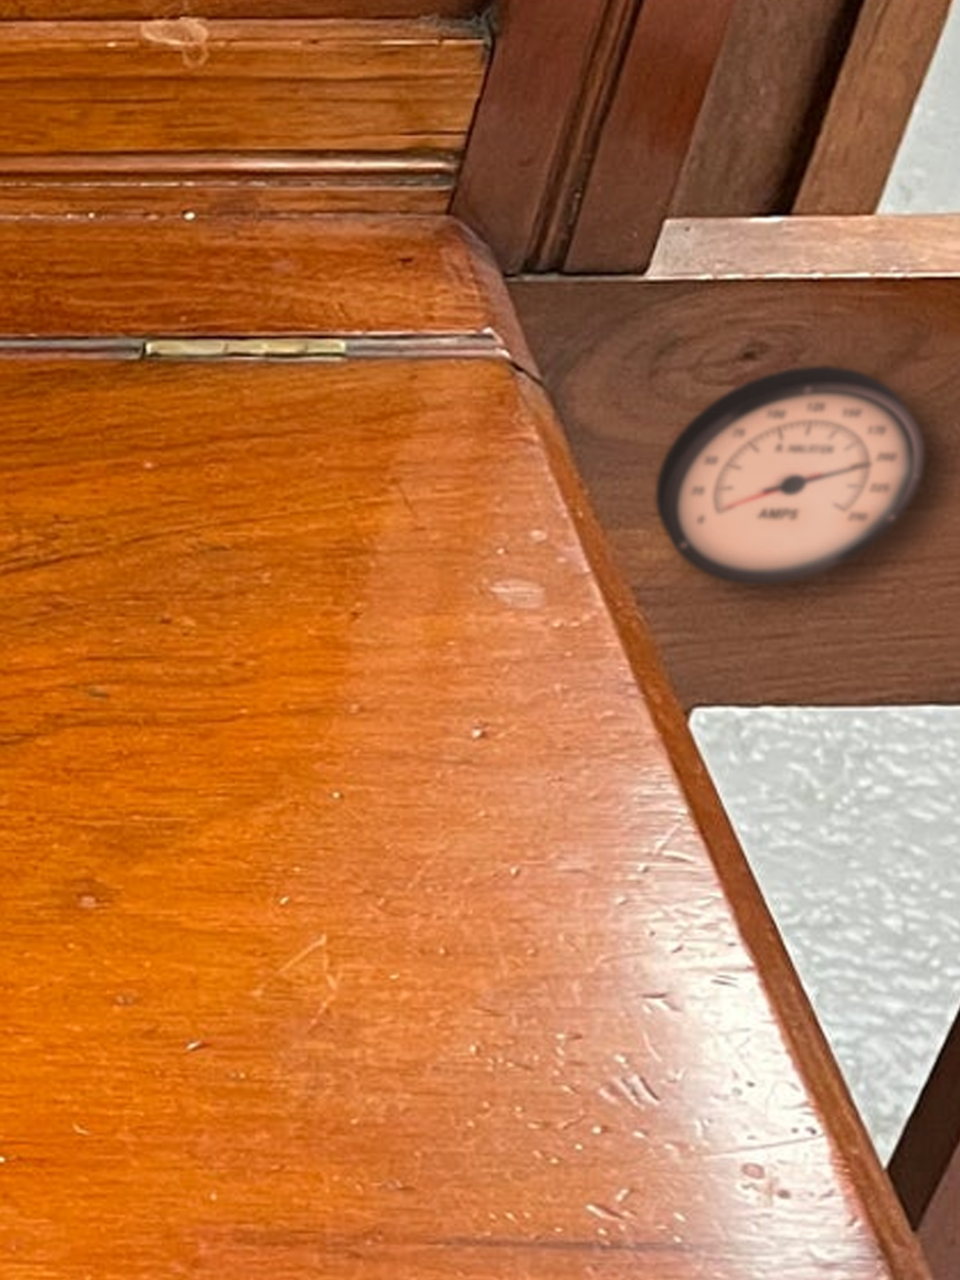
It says 200 A
